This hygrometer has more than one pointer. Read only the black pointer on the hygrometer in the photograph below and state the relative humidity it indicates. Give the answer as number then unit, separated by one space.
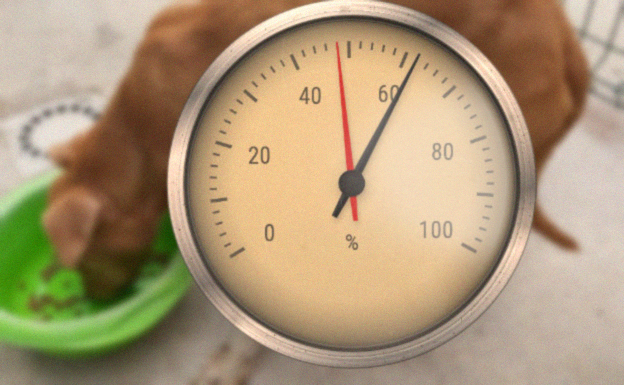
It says 62 %
